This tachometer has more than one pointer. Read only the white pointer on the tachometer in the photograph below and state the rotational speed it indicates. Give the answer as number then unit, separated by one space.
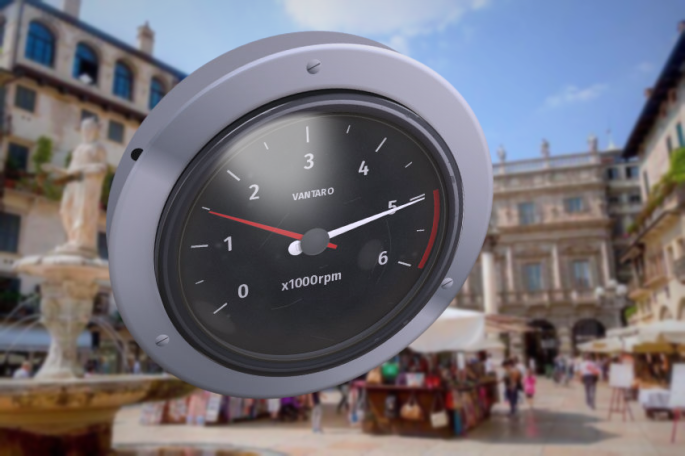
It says 5000 rpm
